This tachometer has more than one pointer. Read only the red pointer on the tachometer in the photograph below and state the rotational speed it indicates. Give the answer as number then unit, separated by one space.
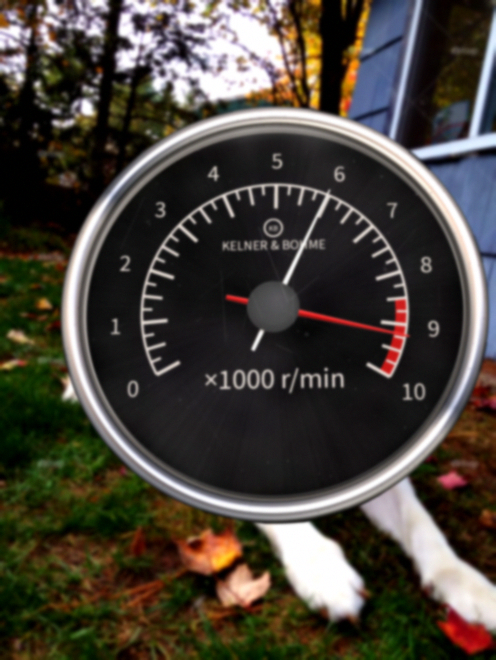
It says 9250 rpm
